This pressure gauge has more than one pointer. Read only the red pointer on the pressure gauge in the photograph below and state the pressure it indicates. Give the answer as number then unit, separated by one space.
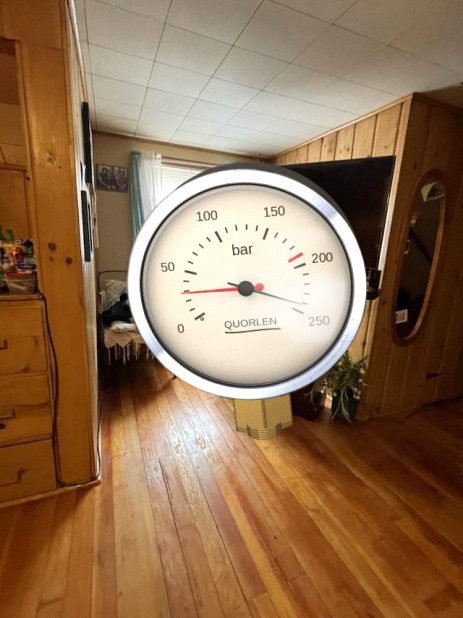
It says 30 bar
